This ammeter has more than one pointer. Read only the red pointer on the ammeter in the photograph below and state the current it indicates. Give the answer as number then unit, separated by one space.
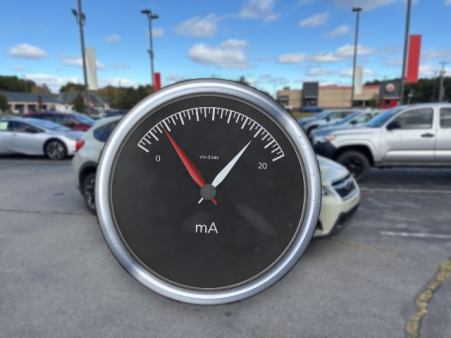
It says 3.5 mA
